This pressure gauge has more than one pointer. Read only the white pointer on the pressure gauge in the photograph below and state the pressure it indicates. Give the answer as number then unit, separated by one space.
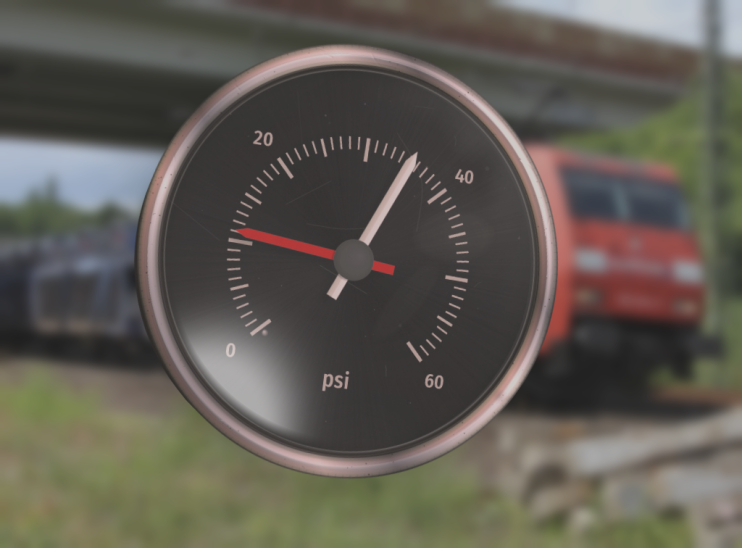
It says 35 psi
